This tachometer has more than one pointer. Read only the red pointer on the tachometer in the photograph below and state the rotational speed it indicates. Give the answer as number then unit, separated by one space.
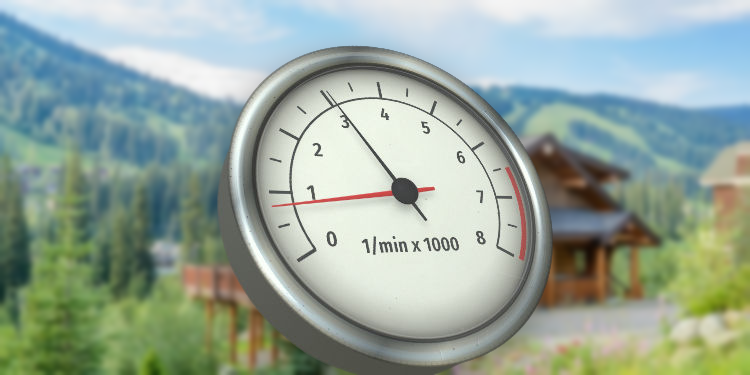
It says 750 rpm
